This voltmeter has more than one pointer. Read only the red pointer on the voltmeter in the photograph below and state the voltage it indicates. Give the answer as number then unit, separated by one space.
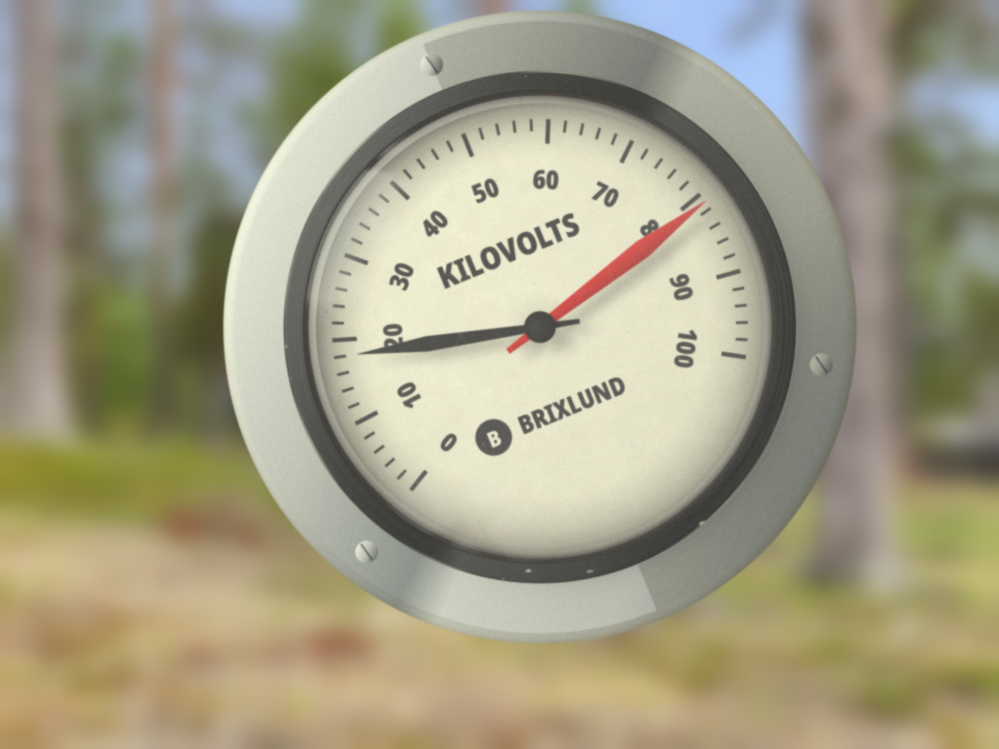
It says 81 kV
